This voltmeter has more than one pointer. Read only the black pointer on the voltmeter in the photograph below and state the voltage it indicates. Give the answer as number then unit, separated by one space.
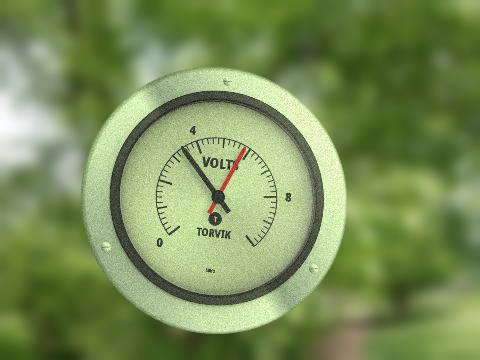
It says 3.4 V
